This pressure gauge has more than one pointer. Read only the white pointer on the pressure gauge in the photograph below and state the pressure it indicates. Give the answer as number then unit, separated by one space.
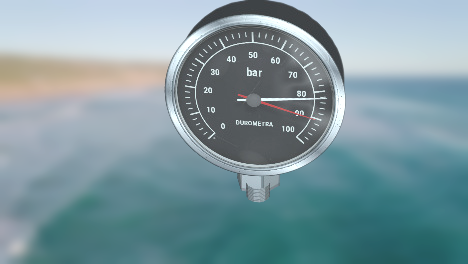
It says 82 bar
